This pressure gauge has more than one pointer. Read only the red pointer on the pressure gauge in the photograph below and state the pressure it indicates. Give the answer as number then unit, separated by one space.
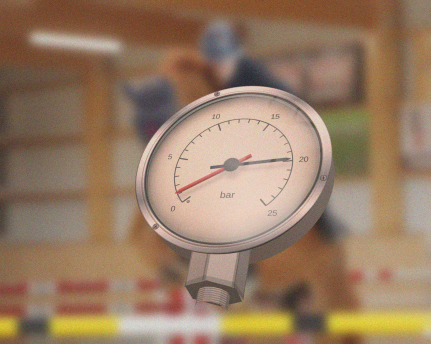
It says 1 bar
